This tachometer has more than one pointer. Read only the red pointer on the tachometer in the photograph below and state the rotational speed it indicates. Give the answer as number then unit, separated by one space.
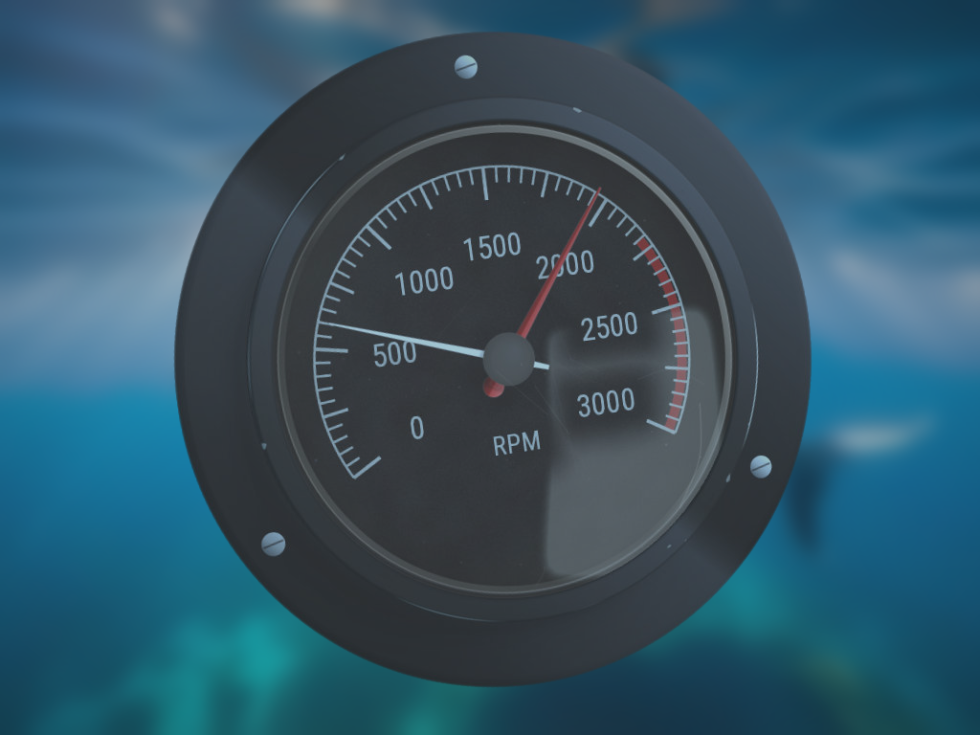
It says 1950 rpm
